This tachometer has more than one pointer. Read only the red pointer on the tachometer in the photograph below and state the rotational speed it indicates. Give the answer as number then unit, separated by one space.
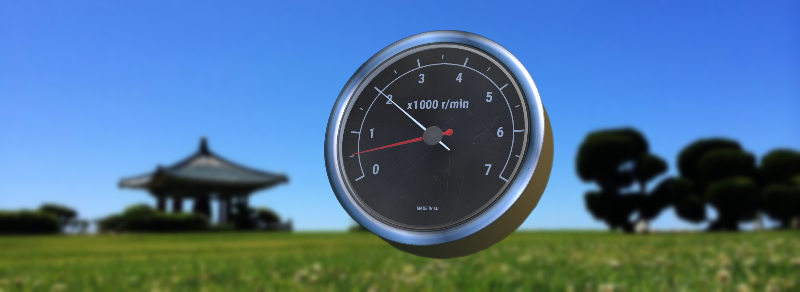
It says 500 rpm
